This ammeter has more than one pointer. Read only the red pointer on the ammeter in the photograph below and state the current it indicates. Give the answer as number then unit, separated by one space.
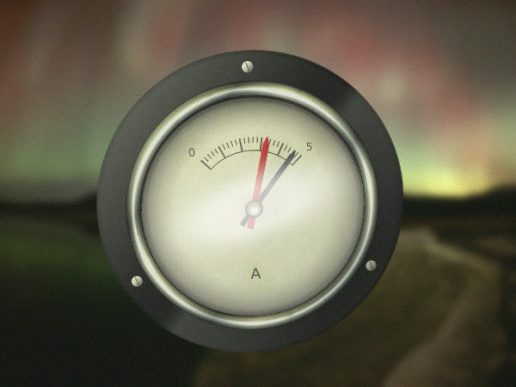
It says 3.2 A
